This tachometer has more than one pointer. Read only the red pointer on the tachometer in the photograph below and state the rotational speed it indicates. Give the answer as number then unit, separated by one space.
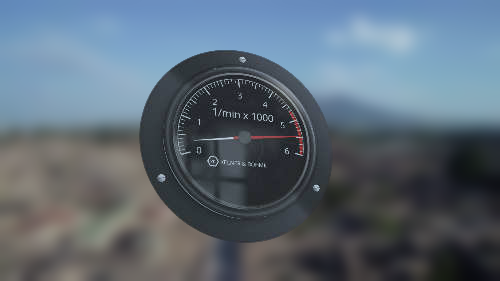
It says 5500 rpm
